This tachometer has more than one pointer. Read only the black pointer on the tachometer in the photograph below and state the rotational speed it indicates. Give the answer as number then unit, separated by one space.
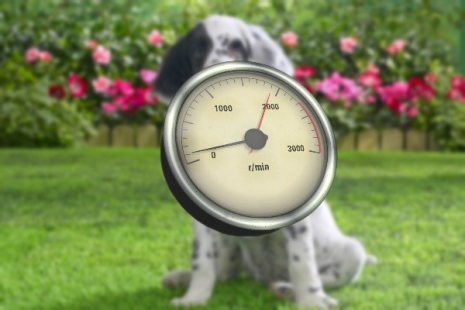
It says 100 rpm
